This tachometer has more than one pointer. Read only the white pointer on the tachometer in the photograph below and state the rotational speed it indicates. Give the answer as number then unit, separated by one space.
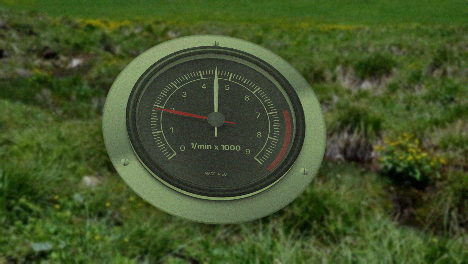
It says 4500 rpm
